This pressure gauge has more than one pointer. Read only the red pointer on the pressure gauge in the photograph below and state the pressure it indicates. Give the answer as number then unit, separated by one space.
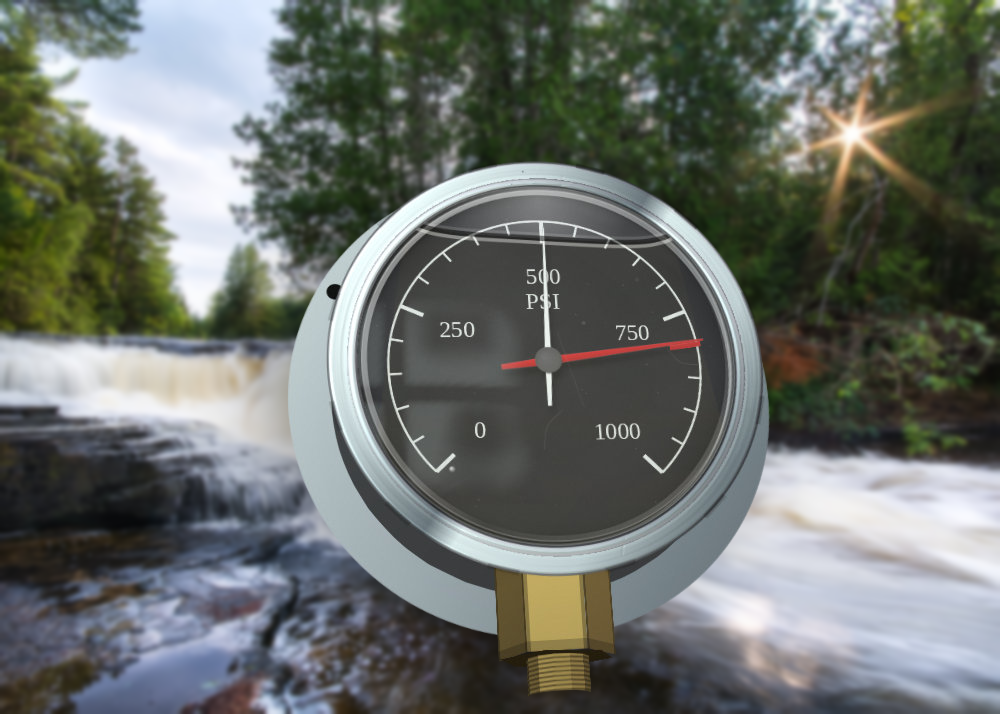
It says 800 psi
